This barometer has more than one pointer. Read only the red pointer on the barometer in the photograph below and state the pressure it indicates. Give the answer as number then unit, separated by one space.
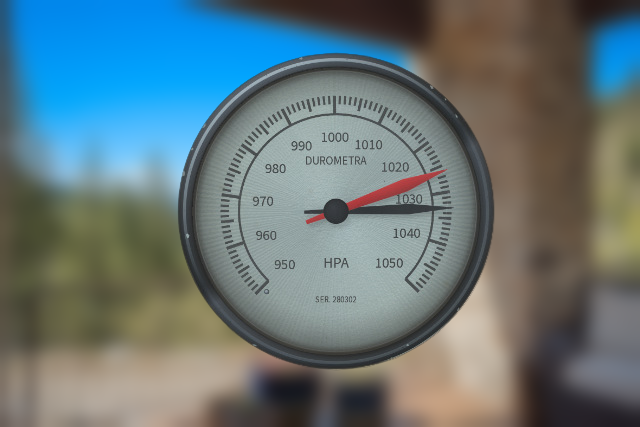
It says 1026 hPa
